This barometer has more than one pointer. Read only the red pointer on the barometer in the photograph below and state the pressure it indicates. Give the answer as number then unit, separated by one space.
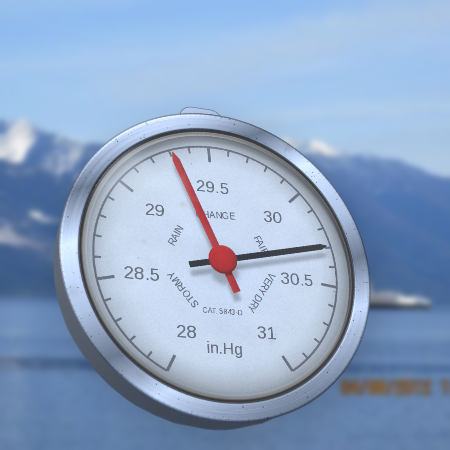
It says 29.3 inHg
